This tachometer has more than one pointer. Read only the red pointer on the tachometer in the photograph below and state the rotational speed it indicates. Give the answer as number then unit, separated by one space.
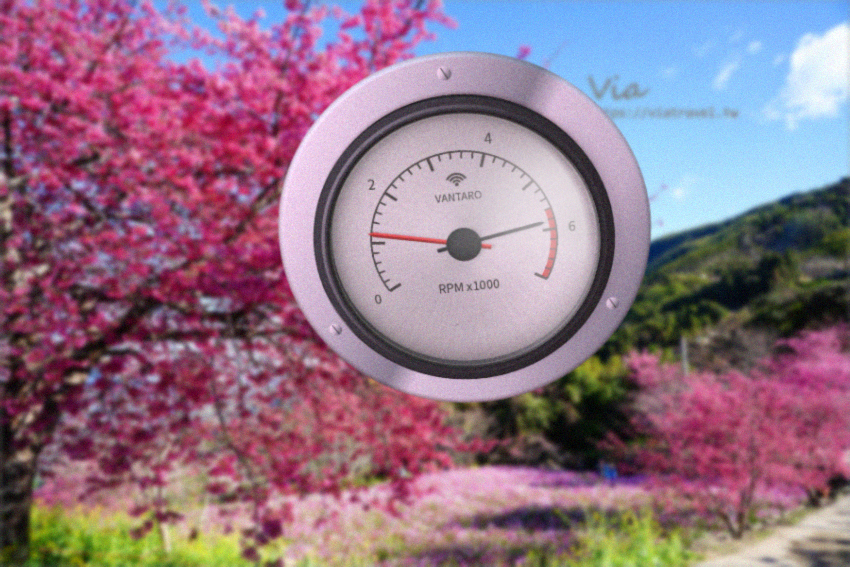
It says 1200 rpm
